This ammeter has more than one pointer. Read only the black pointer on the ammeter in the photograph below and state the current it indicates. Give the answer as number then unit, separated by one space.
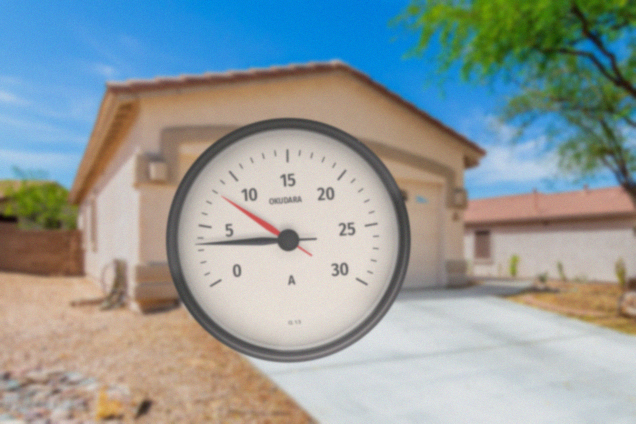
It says 3.5 A
